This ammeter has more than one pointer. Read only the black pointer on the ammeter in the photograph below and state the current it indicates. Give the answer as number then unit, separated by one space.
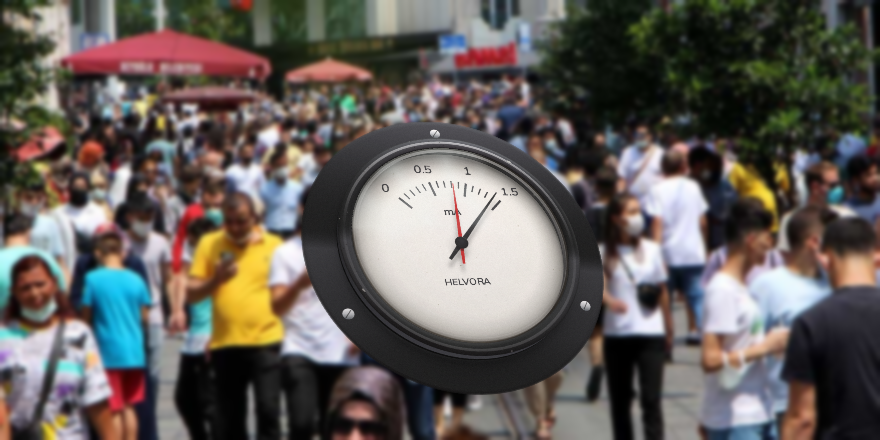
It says 1.4 mA
